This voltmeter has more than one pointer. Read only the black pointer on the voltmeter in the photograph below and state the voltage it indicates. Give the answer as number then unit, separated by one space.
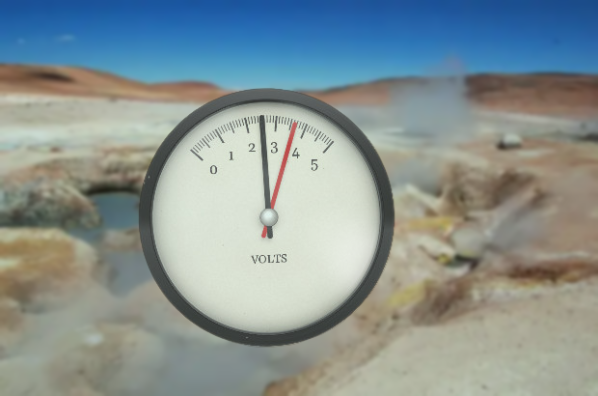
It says 2.5 V
